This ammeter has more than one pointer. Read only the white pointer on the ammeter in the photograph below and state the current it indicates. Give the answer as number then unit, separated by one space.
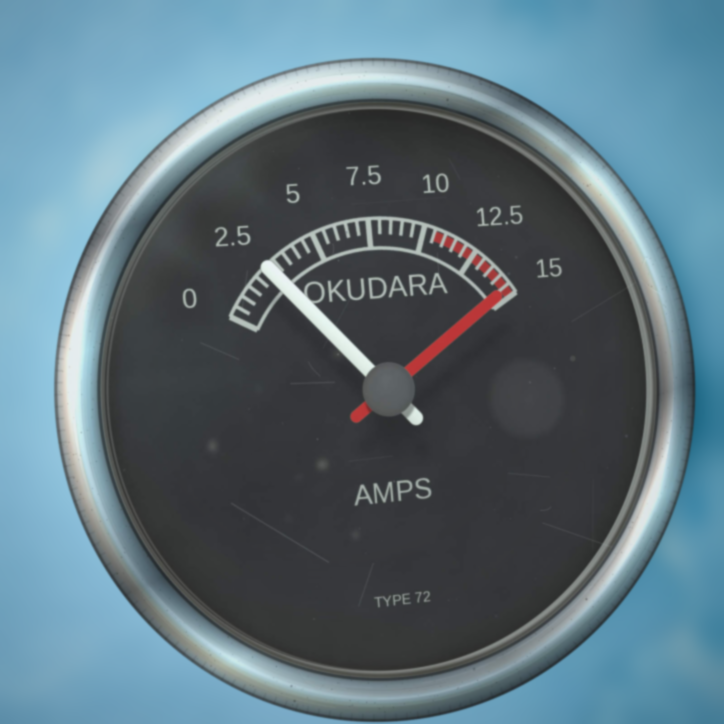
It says 2.5 A
